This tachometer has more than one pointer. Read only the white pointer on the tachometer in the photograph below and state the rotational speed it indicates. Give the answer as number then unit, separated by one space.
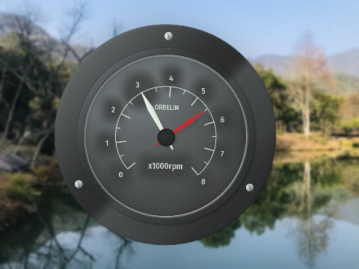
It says 3000 rpm
